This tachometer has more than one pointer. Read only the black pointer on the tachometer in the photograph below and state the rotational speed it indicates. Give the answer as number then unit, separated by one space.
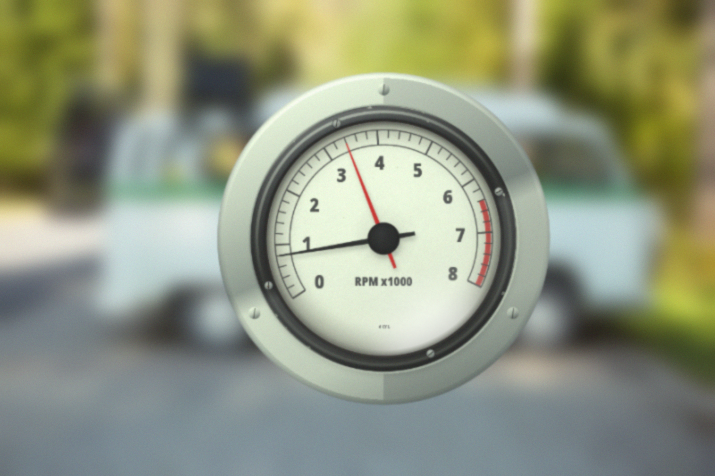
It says 800 rpm
